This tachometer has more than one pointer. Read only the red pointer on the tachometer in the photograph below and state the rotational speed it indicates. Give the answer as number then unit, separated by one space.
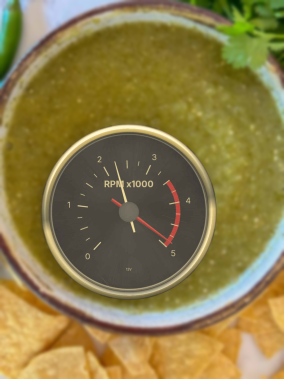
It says 4875 rpm
